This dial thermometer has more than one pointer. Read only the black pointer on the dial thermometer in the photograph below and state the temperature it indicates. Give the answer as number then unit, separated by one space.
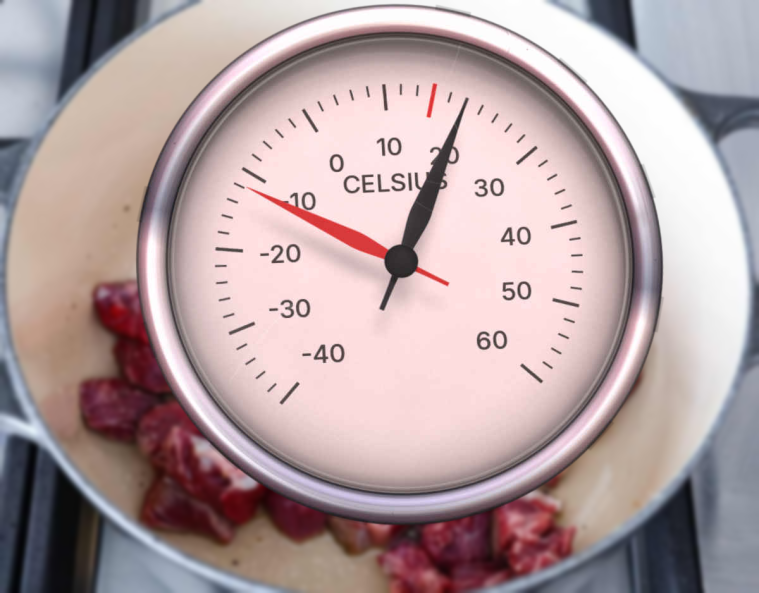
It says 20 °C
